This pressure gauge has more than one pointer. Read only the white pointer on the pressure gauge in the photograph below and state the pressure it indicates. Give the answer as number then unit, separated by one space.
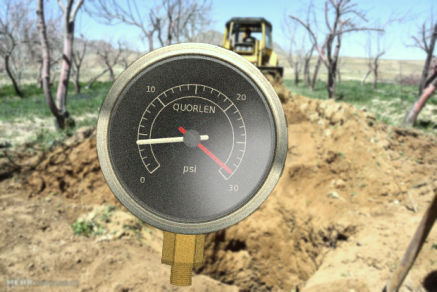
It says 4 psi
